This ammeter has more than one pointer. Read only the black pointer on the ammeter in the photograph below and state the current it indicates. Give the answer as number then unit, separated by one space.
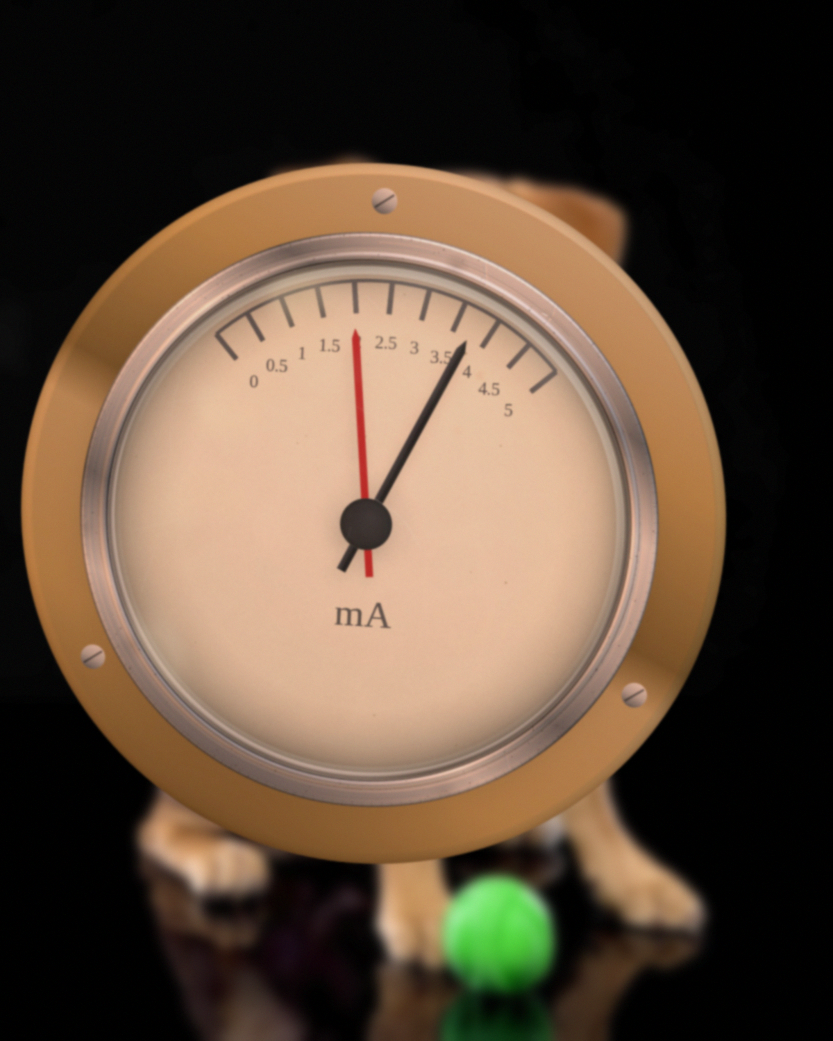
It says 3.75 mA
